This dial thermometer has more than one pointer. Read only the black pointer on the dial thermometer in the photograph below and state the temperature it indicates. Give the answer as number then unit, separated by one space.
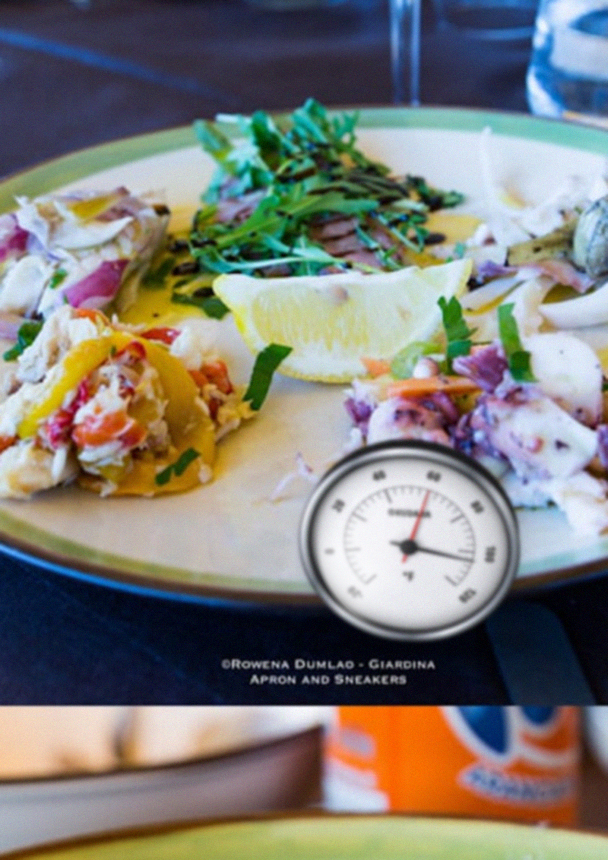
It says 104 °F
